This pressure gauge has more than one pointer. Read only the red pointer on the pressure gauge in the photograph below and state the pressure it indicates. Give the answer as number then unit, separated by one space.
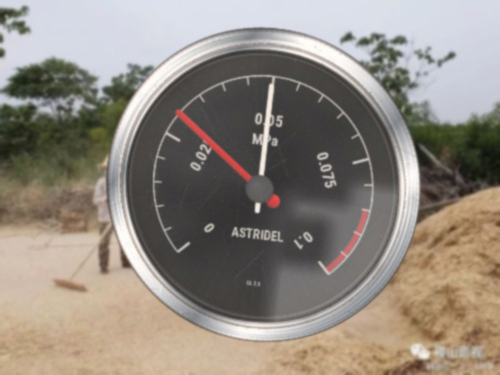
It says 0.03 MPa
